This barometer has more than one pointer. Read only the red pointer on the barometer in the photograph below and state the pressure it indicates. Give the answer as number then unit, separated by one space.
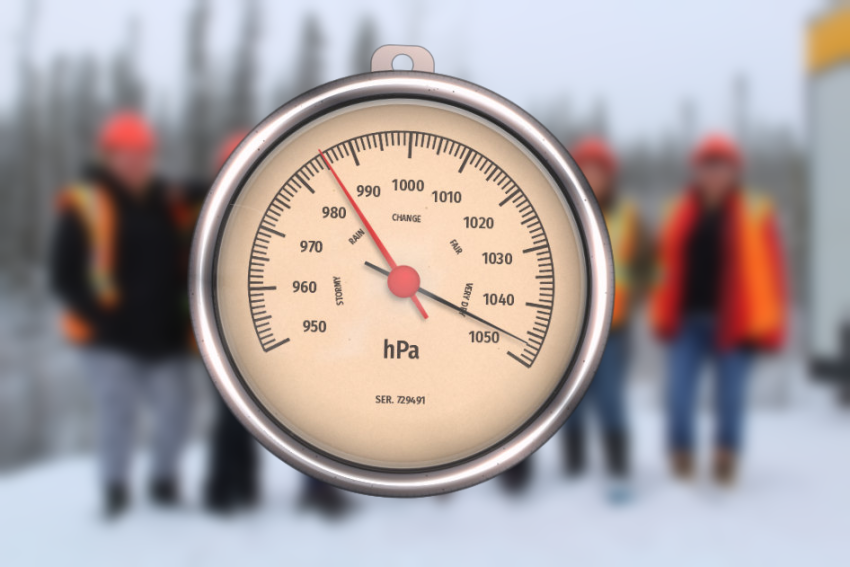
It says 985 hPa
